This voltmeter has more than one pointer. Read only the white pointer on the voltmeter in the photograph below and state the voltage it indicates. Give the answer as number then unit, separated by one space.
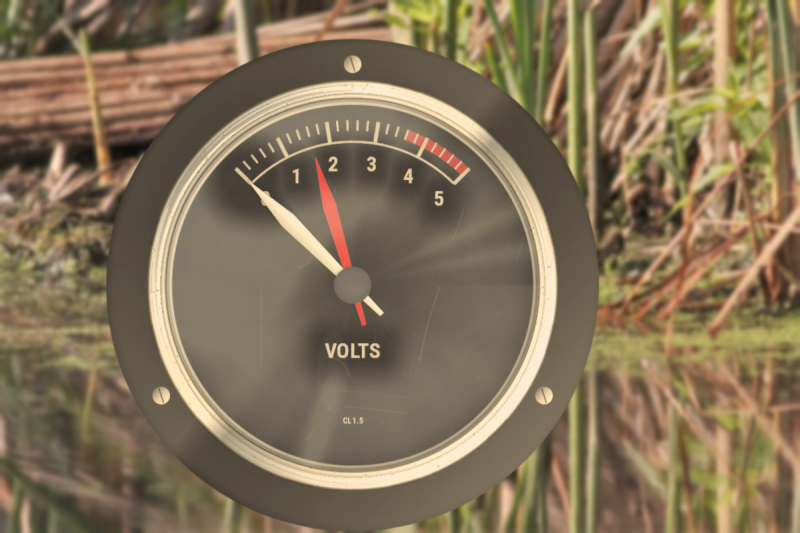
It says 0 V
